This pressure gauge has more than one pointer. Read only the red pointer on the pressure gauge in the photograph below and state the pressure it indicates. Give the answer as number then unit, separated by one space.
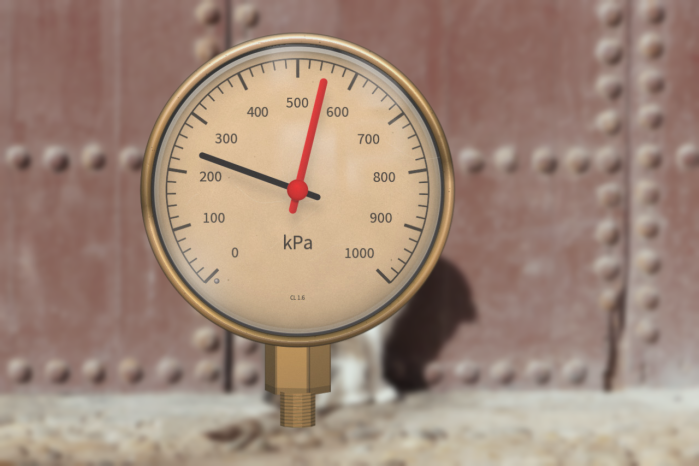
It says 550 kPa
